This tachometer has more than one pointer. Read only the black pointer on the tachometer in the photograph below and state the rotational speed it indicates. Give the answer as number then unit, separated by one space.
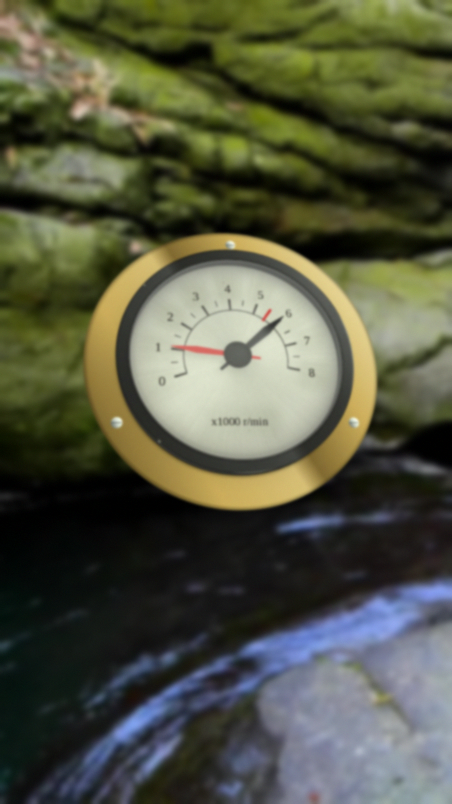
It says 6000 rpm
